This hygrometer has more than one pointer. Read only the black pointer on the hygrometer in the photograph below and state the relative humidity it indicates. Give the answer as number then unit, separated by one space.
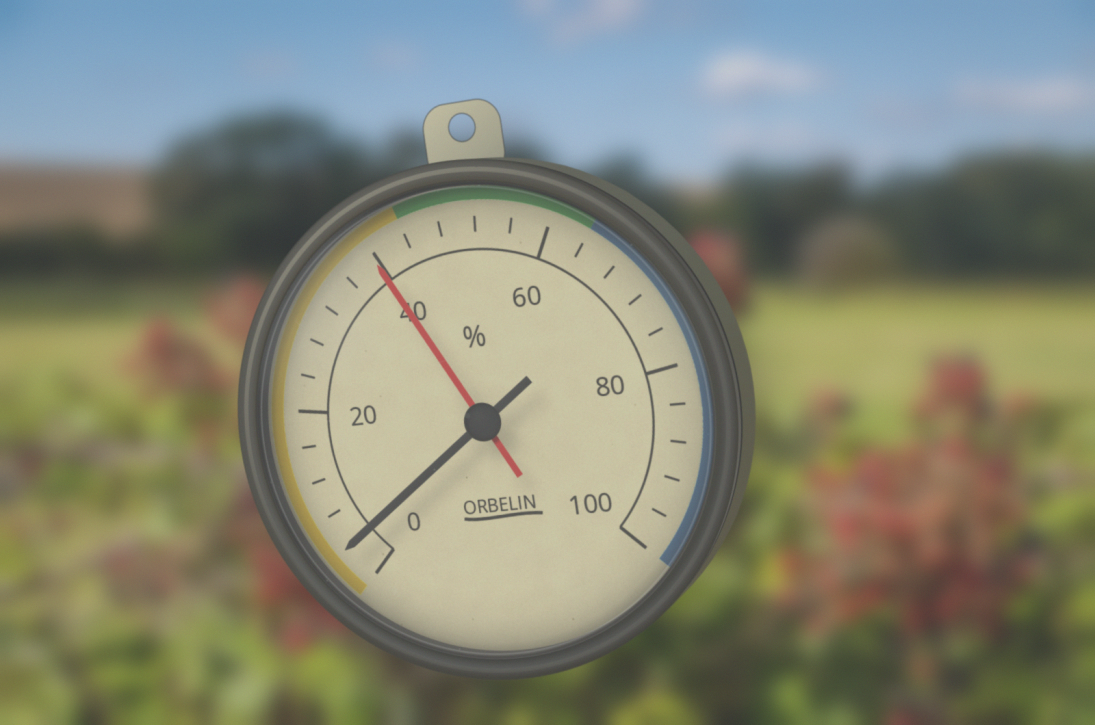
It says 4 %
